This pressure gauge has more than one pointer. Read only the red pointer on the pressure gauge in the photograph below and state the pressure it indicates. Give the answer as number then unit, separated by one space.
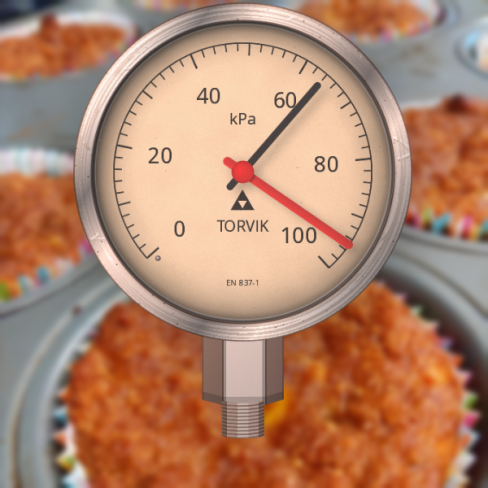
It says 95 kPa
